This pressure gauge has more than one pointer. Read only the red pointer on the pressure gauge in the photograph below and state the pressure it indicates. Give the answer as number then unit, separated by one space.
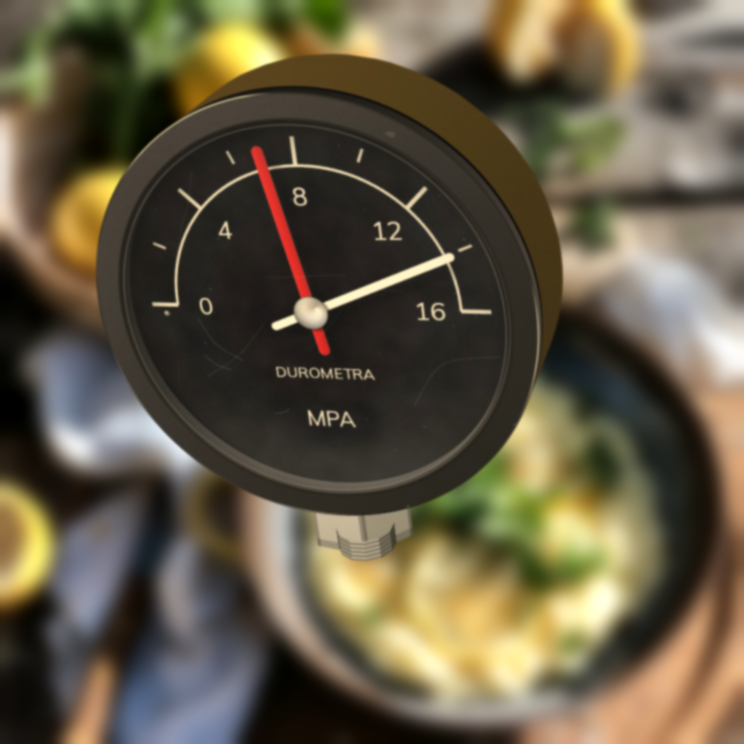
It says 7 MPa
